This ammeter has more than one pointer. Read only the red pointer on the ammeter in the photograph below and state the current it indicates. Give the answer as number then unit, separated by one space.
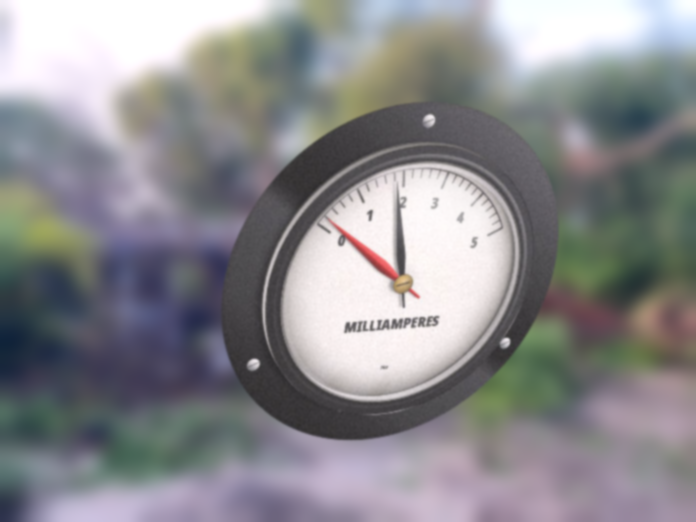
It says 0.2 mA
